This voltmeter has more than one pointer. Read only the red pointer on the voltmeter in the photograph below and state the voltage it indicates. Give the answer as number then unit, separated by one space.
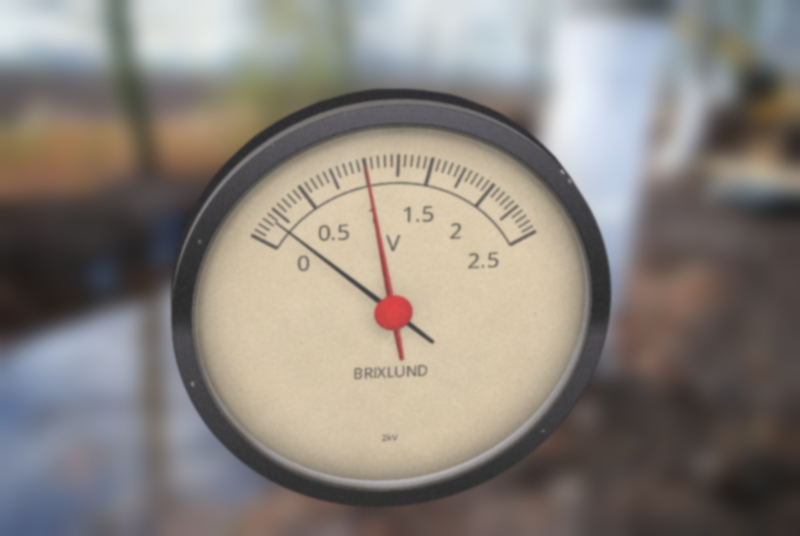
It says 1 V
